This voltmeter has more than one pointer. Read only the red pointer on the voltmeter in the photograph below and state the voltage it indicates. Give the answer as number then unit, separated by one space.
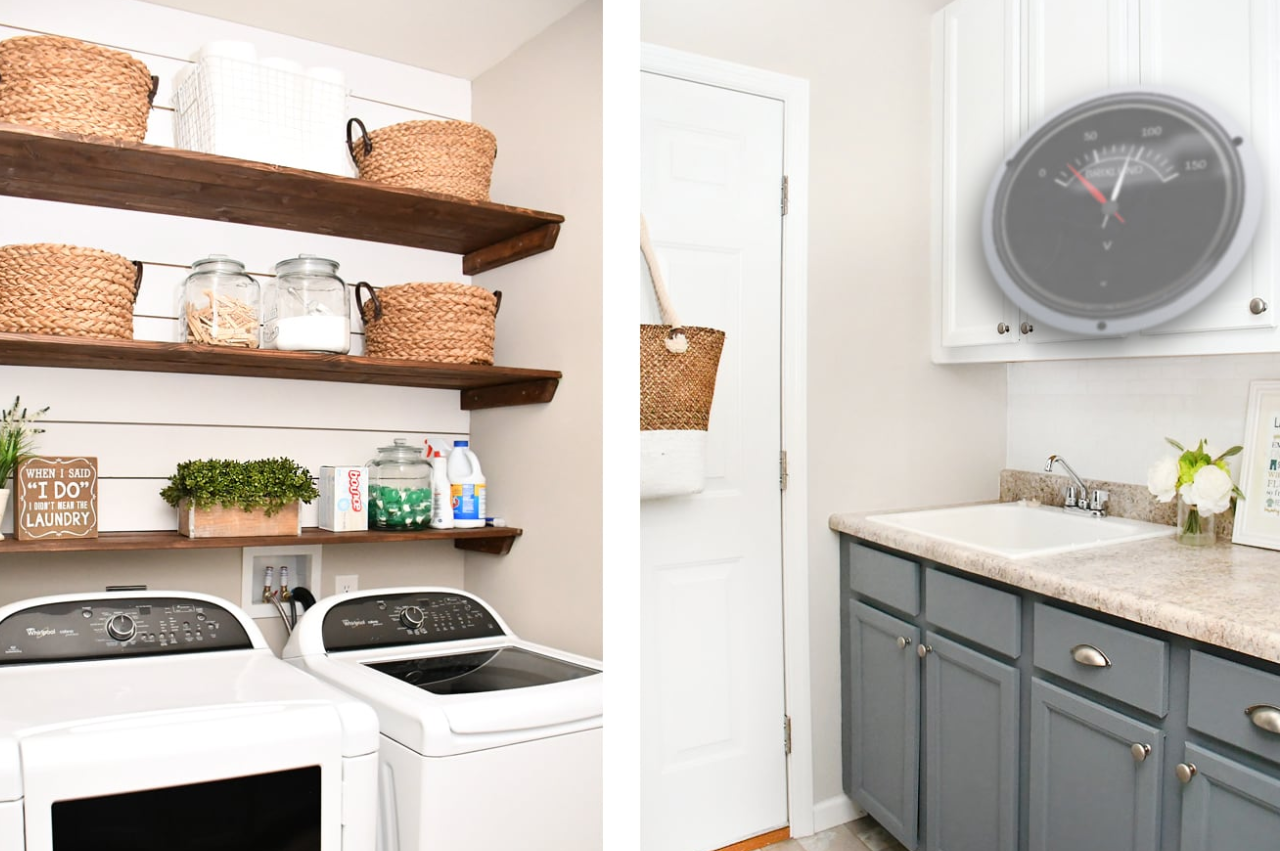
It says 20 V
